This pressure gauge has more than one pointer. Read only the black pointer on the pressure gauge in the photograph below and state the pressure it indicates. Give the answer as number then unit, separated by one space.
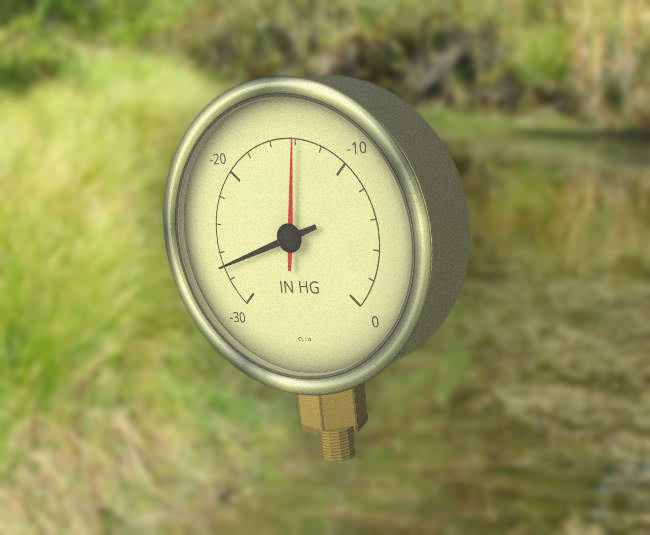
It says -27 inHg
